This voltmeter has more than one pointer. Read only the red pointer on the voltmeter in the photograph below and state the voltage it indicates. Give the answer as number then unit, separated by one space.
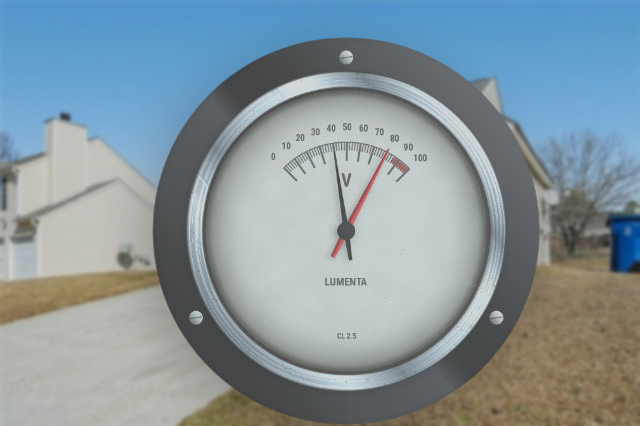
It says 80 V
